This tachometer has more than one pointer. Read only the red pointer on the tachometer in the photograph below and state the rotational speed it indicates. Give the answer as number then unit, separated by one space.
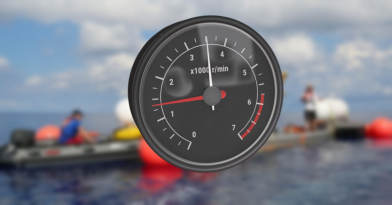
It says 1375 rpm
